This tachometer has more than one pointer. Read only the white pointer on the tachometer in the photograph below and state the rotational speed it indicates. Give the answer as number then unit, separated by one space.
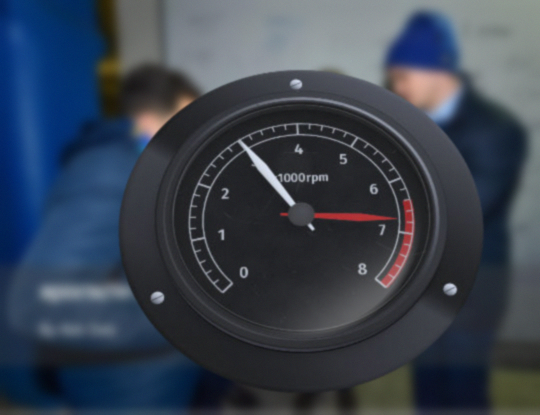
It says 3000 rpm
